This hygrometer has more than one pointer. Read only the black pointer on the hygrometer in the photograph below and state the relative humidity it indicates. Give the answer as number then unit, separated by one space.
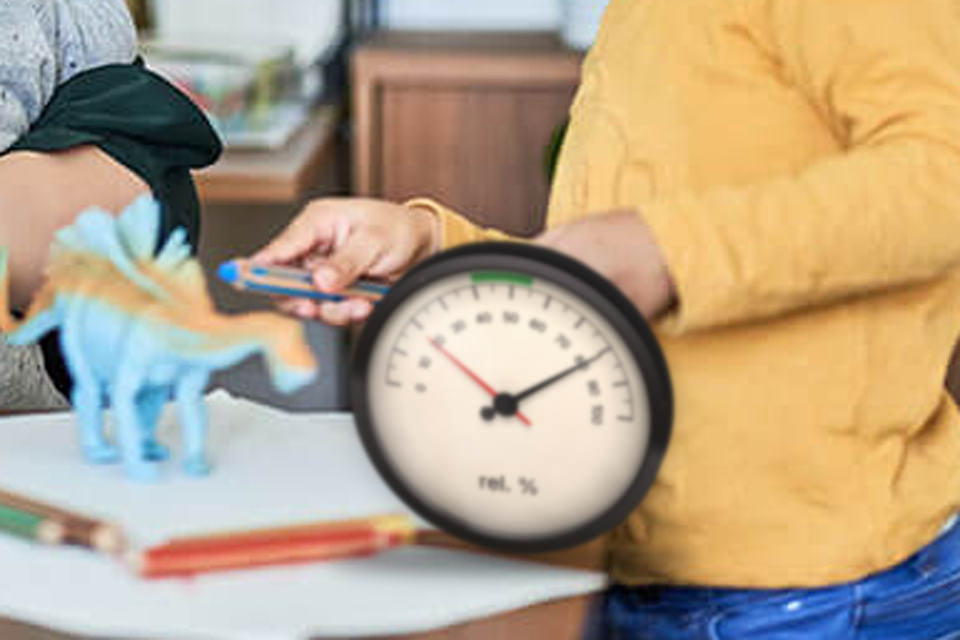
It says 80 %
